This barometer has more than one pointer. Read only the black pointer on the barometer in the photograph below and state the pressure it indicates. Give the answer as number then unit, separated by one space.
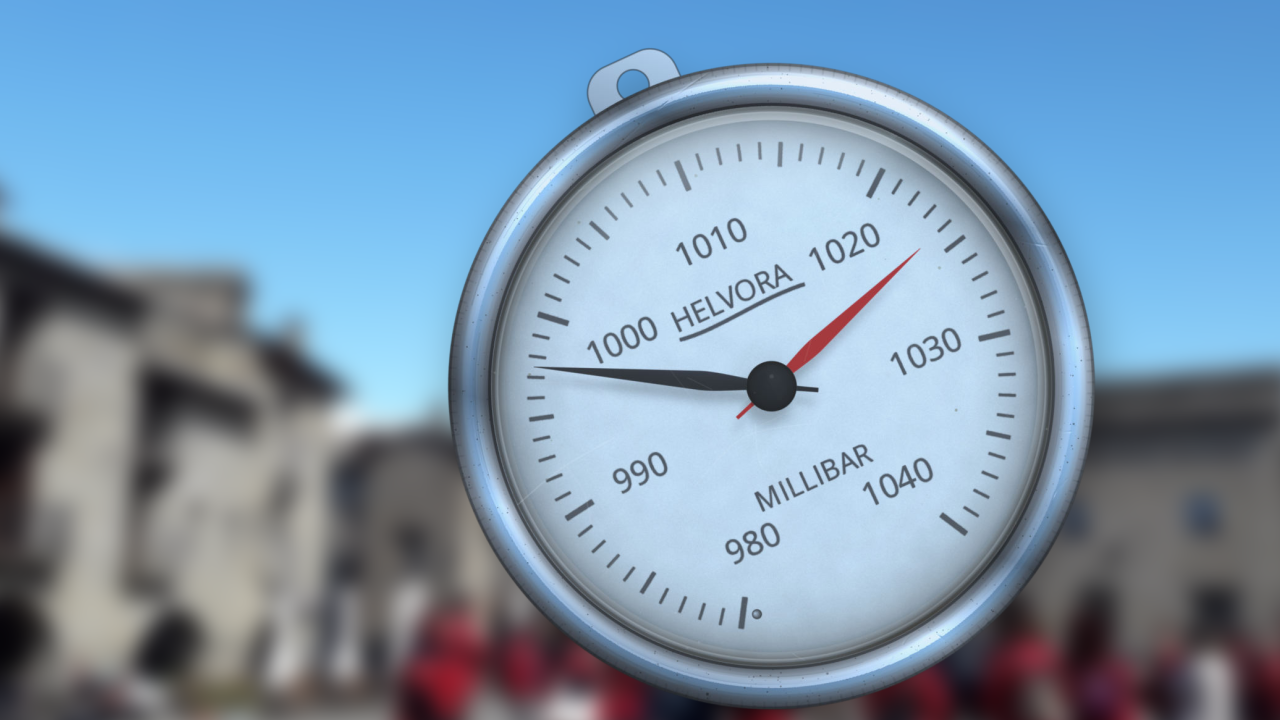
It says 997.5 mbar
